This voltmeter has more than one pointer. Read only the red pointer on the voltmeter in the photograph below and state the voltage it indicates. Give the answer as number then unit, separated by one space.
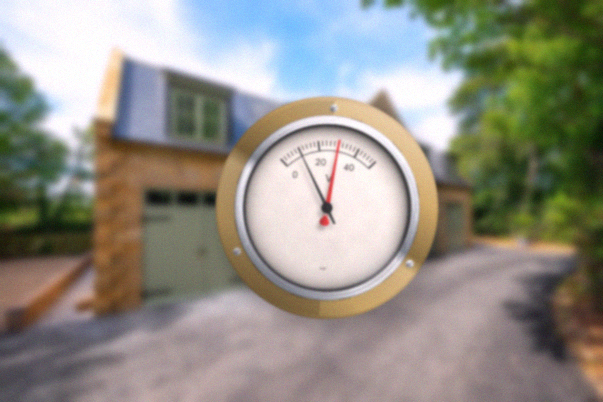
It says 30 V
